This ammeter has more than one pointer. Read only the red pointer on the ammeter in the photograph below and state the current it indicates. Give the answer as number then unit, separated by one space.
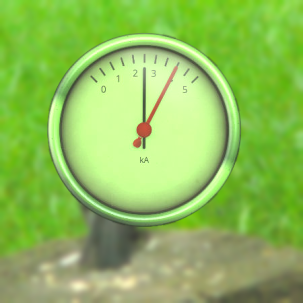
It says 4 kA
